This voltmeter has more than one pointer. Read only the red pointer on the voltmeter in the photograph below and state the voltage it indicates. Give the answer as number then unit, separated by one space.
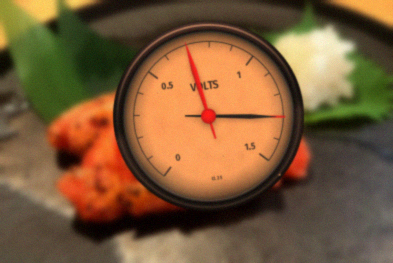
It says 0.7 V
